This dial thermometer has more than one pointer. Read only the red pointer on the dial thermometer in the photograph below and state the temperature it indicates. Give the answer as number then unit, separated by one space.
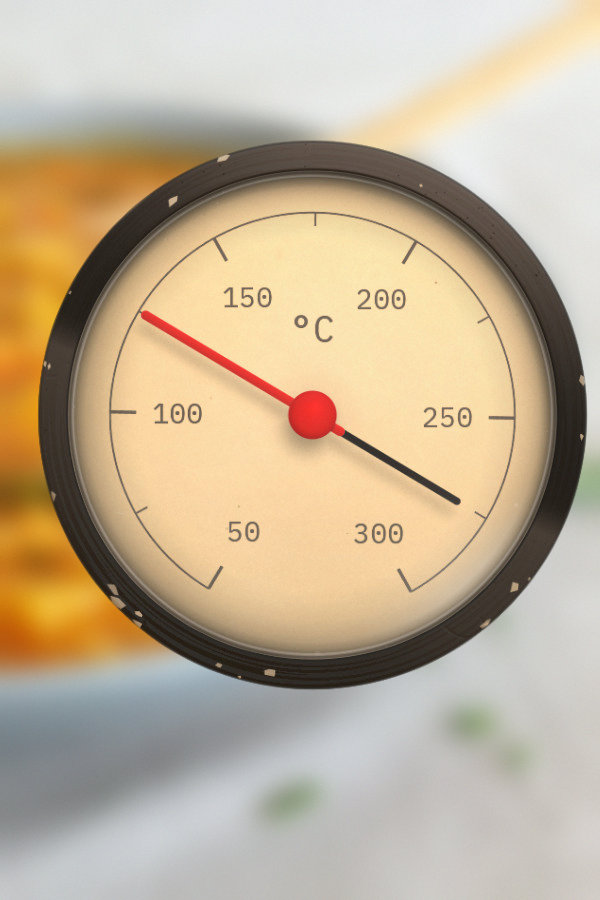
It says 125 °C
